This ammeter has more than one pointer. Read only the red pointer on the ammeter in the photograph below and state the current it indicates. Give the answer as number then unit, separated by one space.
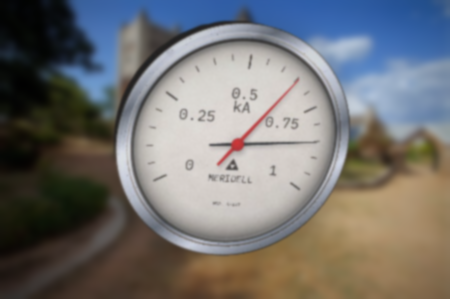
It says 0.65 kA
